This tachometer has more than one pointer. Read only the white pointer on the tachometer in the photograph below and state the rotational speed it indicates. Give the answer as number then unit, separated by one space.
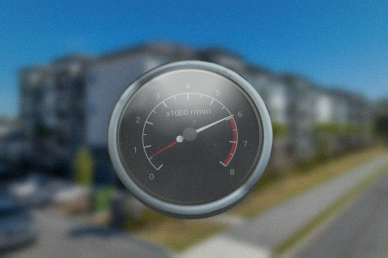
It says 6000 rpm
